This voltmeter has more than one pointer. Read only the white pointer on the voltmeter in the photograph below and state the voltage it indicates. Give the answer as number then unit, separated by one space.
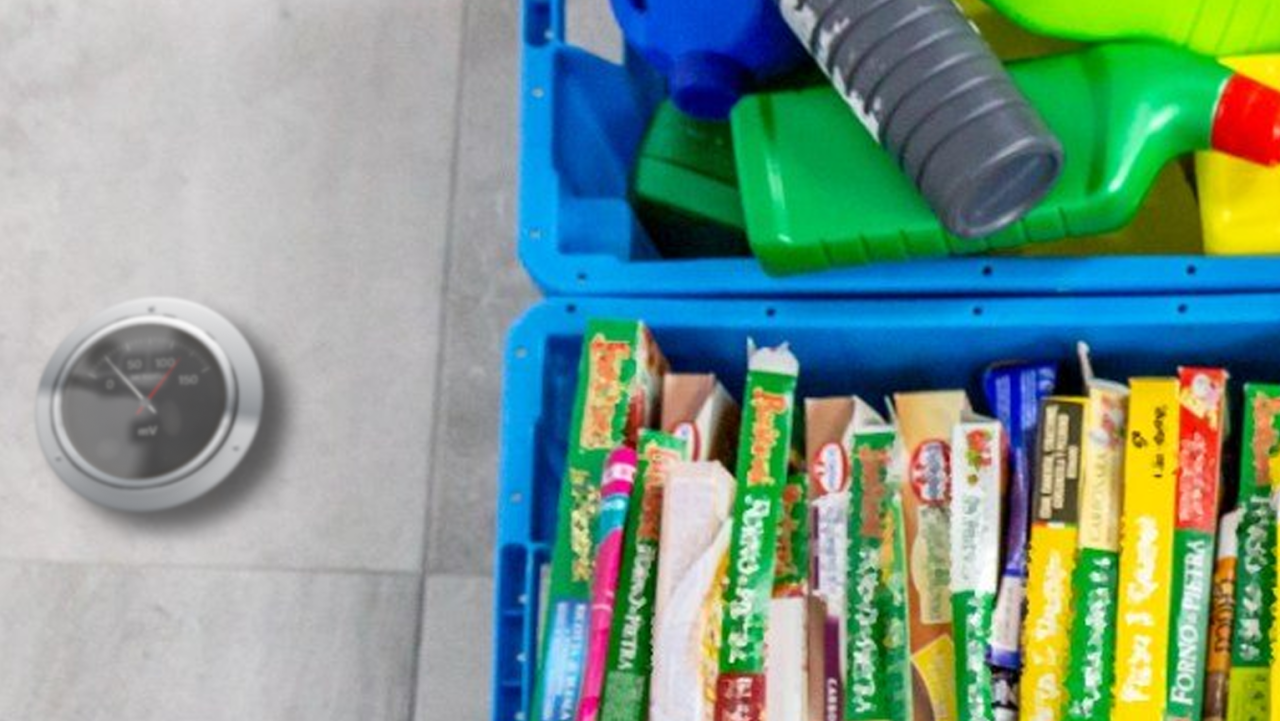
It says 25 mV
